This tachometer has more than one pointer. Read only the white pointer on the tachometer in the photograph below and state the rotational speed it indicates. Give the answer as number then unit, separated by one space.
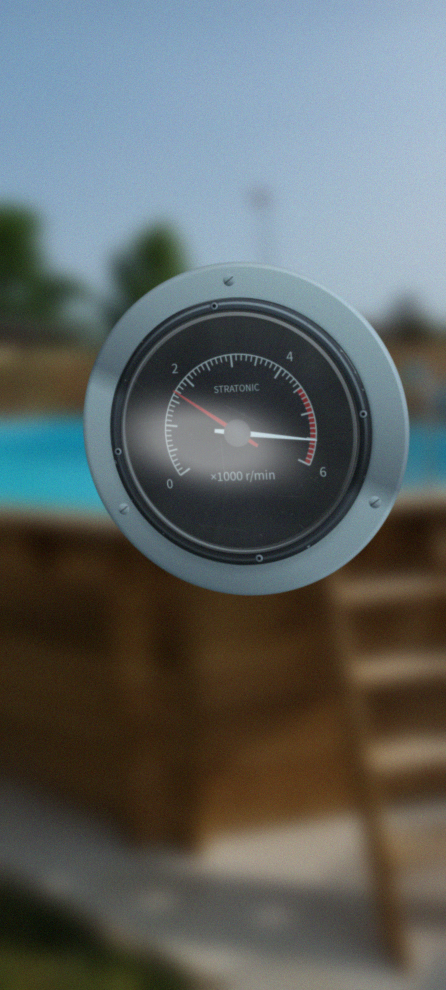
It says 5500 rpm
